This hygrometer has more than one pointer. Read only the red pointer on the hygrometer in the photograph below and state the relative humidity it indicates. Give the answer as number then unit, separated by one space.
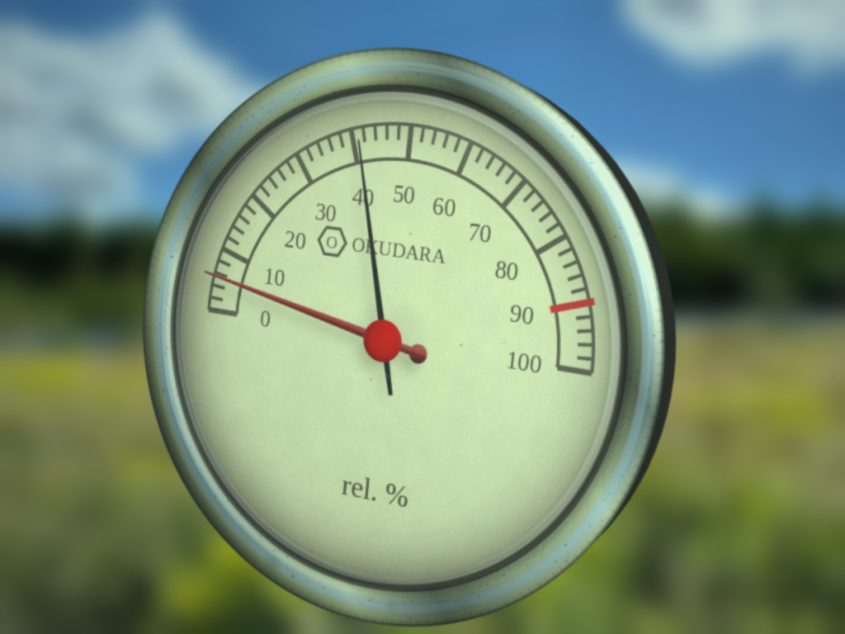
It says 6 %
